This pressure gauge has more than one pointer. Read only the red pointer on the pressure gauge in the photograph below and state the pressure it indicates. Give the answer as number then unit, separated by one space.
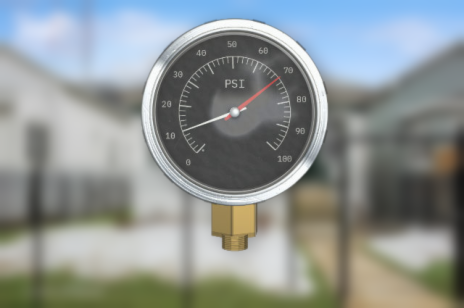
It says 70 psi
